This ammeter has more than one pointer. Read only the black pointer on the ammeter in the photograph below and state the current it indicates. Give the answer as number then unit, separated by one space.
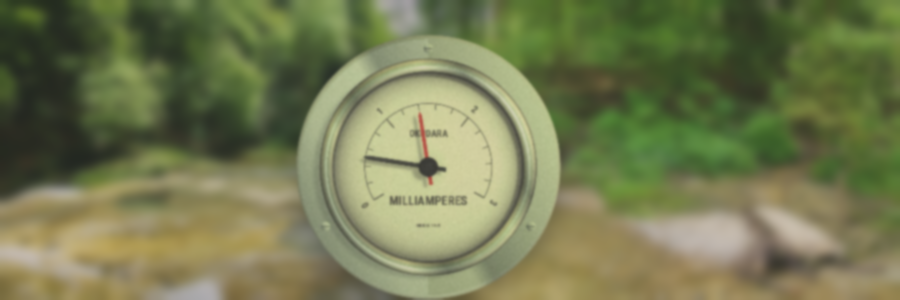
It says 0.5 mA
